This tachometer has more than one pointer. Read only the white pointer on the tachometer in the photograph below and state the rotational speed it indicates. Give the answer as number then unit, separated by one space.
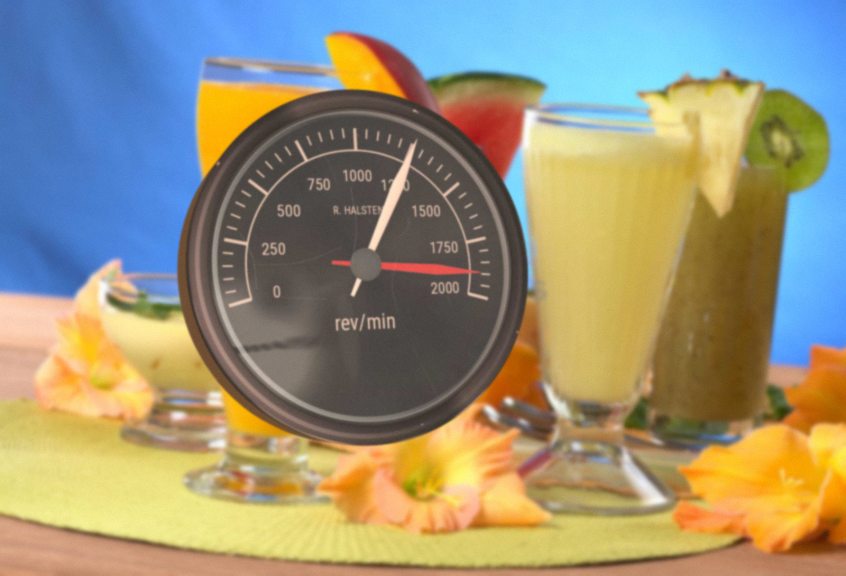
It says 1250 rpm
